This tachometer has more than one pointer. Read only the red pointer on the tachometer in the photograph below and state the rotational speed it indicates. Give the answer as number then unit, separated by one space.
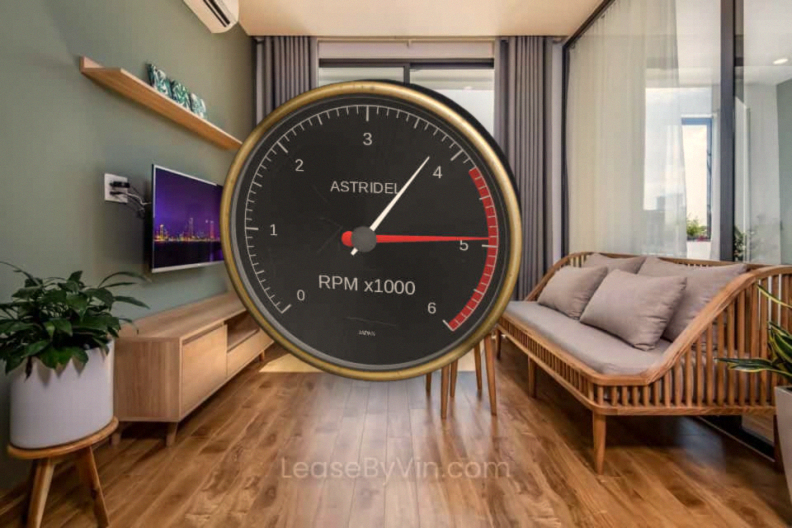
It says 4900 rpm
